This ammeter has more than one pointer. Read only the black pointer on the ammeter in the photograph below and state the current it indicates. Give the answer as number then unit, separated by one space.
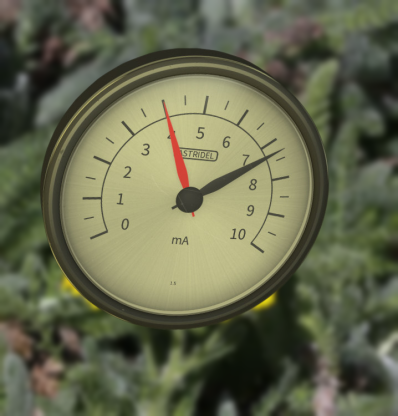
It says 7.25 mA
